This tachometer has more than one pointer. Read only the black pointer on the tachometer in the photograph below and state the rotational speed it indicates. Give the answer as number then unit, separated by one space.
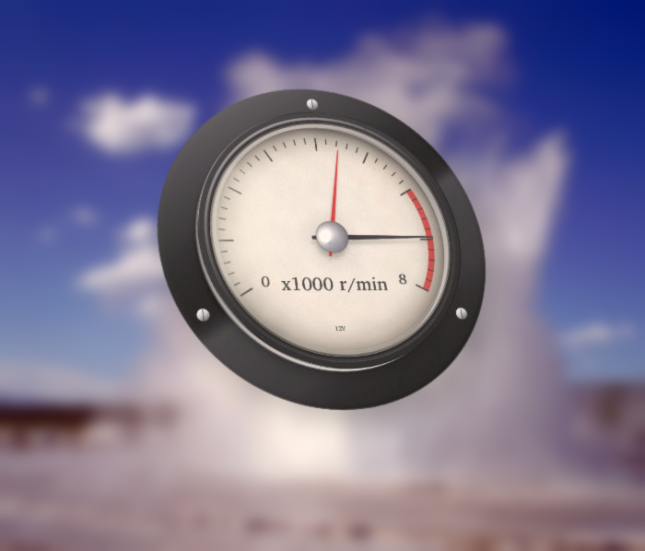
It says 7000 rpm
